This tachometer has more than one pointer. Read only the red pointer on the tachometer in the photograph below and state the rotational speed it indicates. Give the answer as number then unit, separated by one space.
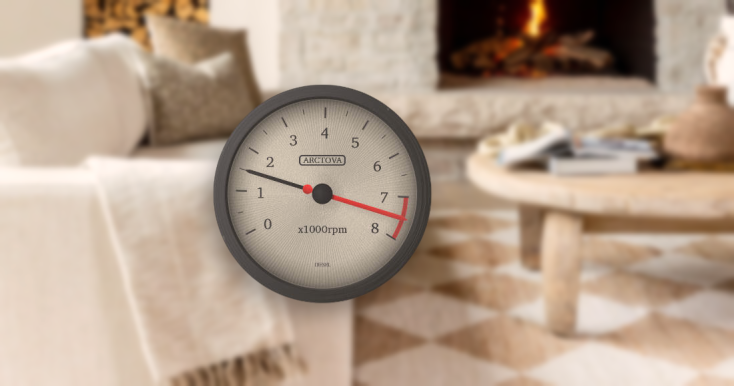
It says 7500 rpm
